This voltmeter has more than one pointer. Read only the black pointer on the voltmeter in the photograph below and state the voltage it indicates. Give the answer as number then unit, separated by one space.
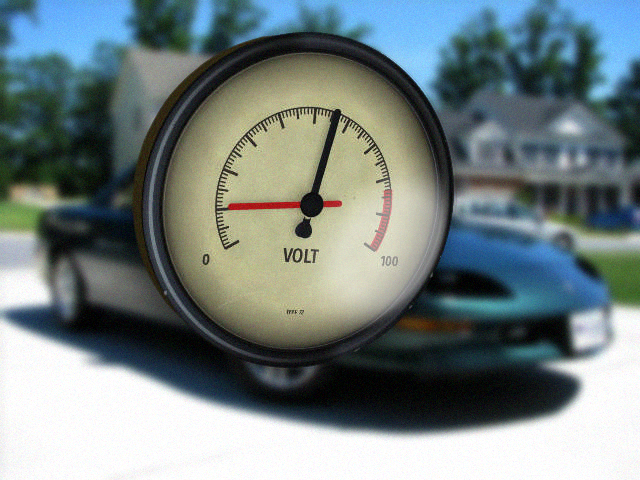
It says 55 V
